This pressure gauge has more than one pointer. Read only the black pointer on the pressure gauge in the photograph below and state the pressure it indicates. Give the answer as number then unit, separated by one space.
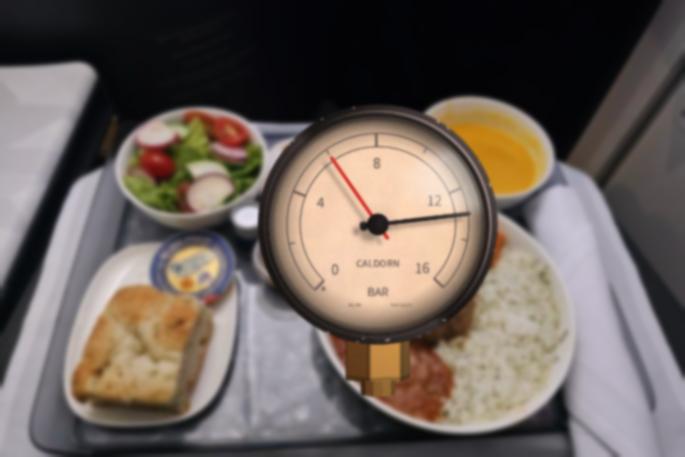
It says 13 bar
